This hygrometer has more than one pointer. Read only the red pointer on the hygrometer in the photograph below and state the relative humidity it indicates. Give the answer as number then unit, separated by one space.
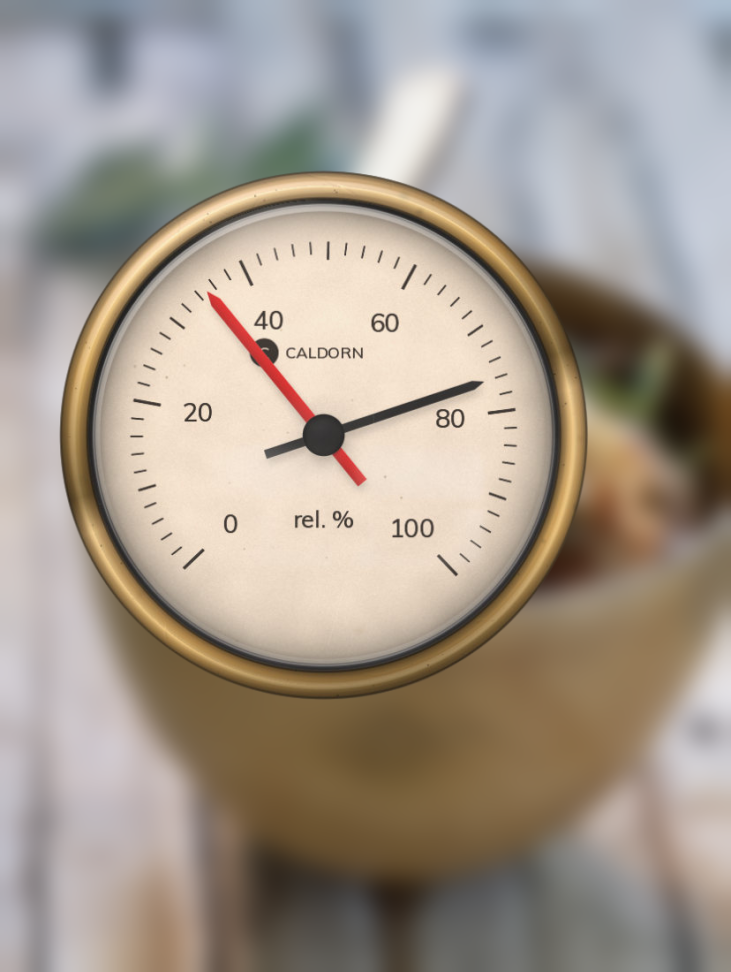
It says 35 %
